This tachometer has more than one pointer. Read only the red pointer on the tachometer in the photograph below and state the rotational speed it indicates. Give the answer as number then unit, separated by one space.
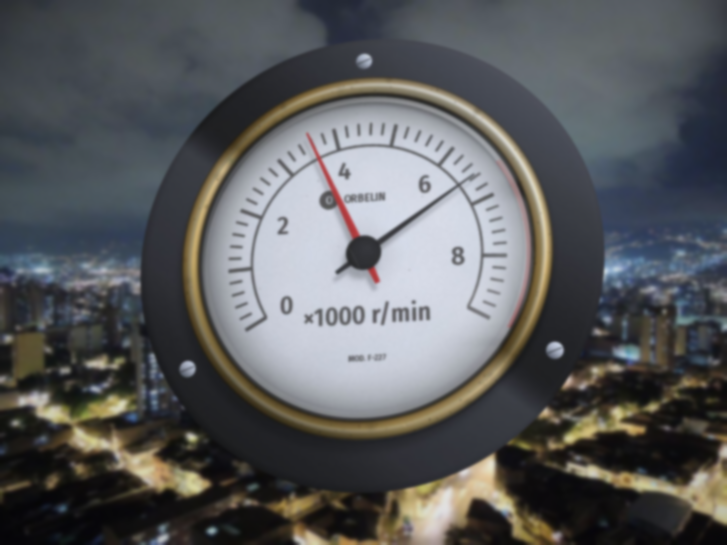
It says 3600 rpm
